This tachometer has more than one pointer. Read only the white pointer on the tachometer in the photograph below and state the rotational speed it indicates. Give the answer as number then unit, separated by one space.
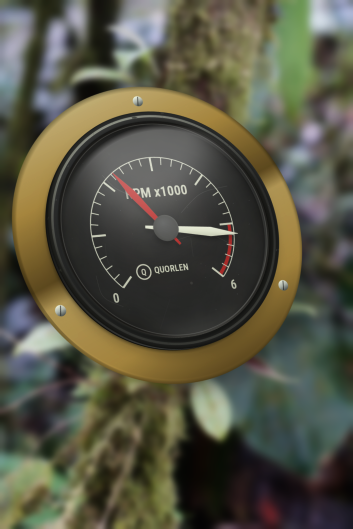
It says 5200 rpm
